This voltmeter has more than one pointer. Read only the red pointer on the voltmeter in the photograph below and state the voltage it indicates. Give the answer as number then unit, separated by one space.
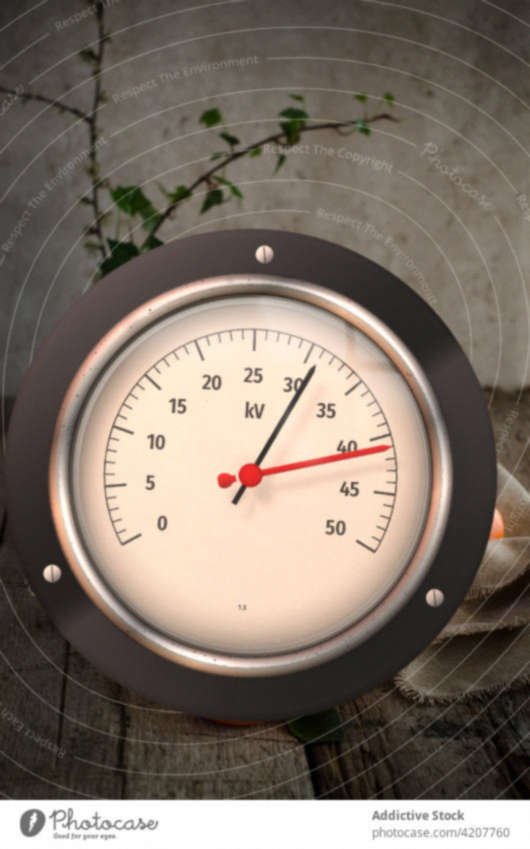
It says 41 kV
